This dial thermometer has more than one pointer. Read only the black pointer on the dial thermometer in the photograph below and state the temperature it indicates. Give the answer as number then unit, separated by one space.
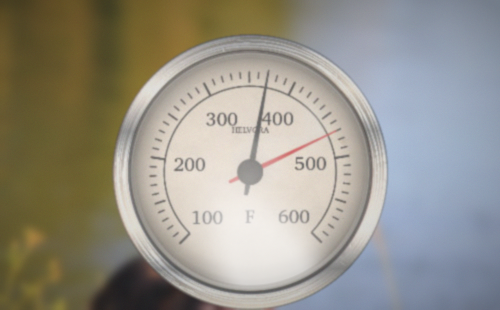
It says 370 °F
